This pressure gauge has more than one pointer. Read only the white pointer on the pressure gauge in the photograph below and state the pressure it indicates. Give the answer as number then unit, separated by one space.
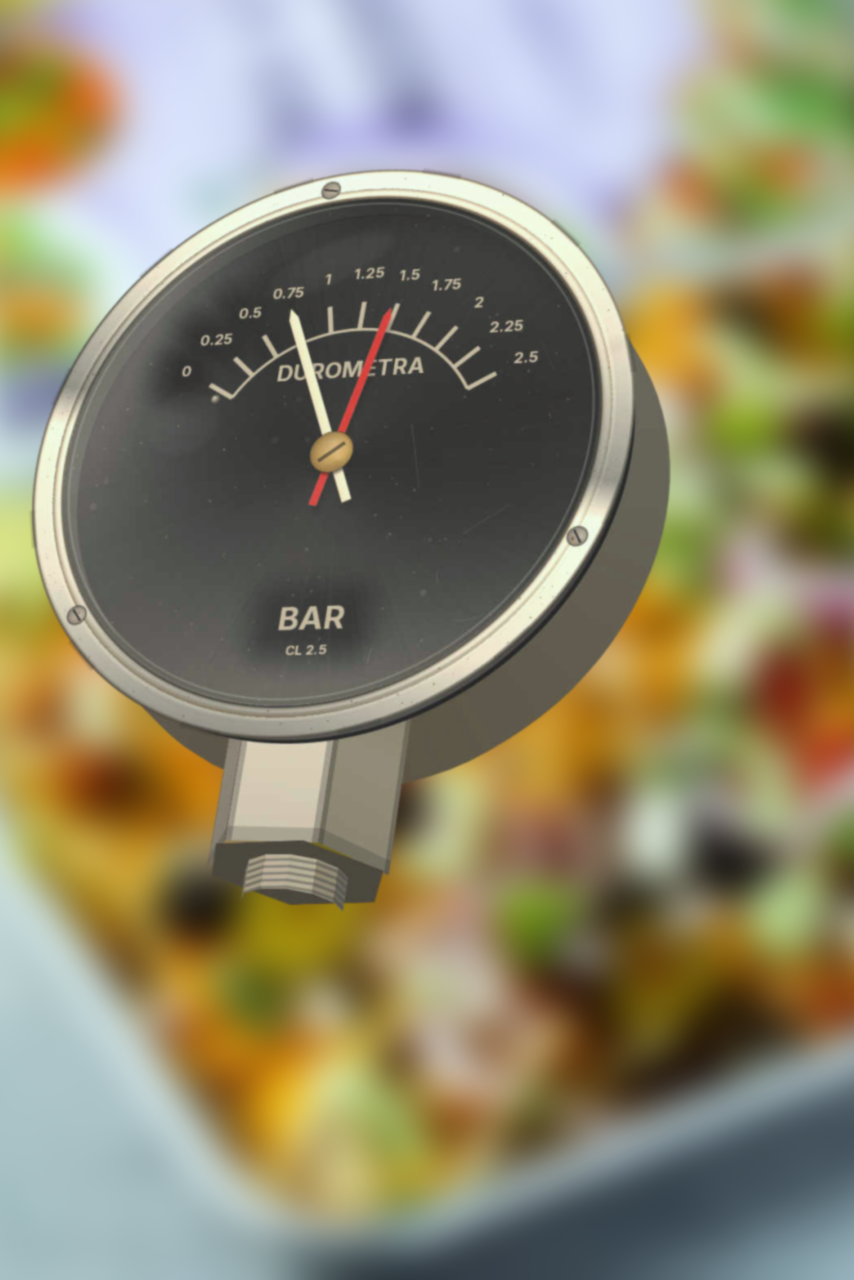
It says 0.75 bar
